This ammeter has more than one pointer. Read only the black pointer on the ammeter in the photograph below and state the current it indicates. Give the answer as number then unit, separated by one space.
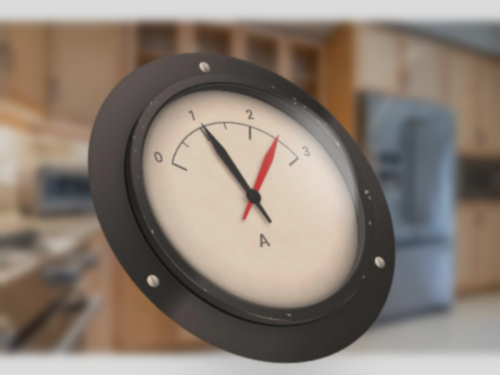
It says 1 A
